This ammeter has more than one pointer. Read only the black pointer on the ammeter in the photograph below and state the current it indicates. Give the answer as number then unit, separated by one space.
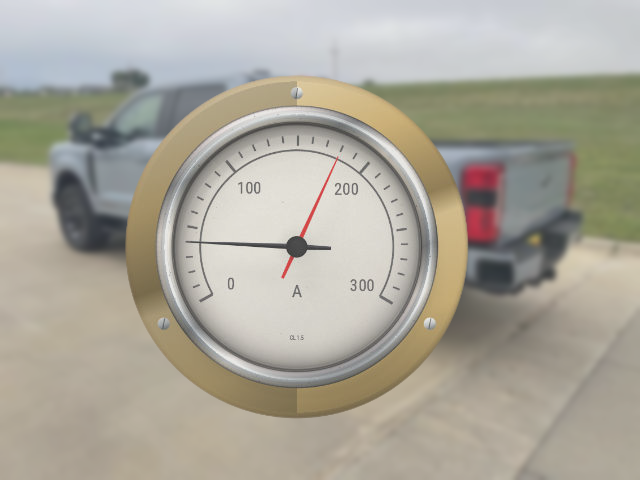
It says 40 A
